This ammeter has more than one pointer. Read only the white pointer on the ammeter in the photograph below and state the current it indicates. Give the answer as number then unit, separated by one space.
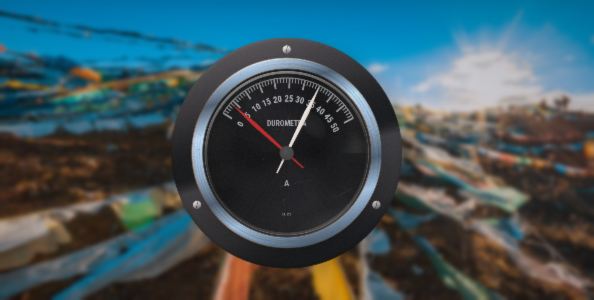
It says 35 A
